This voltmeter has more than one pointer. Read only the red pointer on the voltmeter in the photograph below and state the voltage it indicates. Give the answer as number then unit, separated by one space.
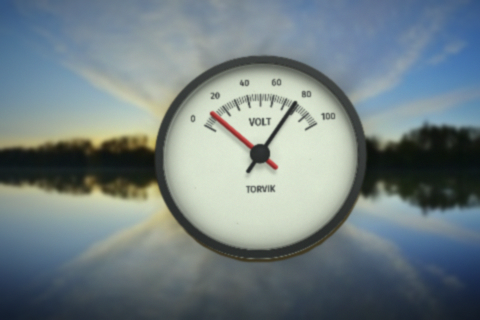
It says 10 V
